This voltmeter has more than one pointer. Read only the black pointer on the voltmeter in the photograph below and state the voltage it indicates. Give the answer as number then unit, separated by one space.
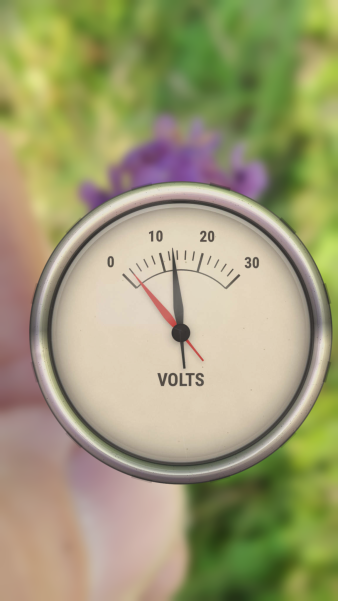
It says 13 V
